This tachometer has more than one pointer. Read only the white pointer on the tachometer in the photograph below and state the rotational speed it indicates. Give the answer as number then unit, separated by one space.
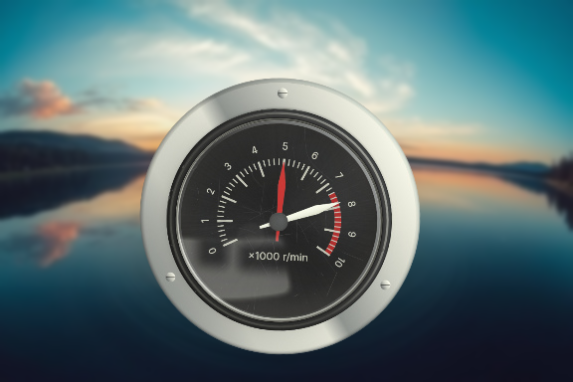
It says 7800 rpm
